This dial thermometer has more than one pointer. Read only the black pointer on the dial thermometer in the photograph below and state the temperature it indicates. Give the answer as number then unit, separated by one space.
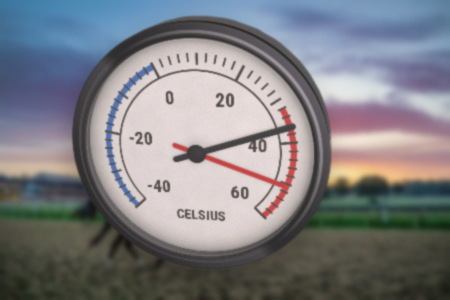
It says 36 °C
